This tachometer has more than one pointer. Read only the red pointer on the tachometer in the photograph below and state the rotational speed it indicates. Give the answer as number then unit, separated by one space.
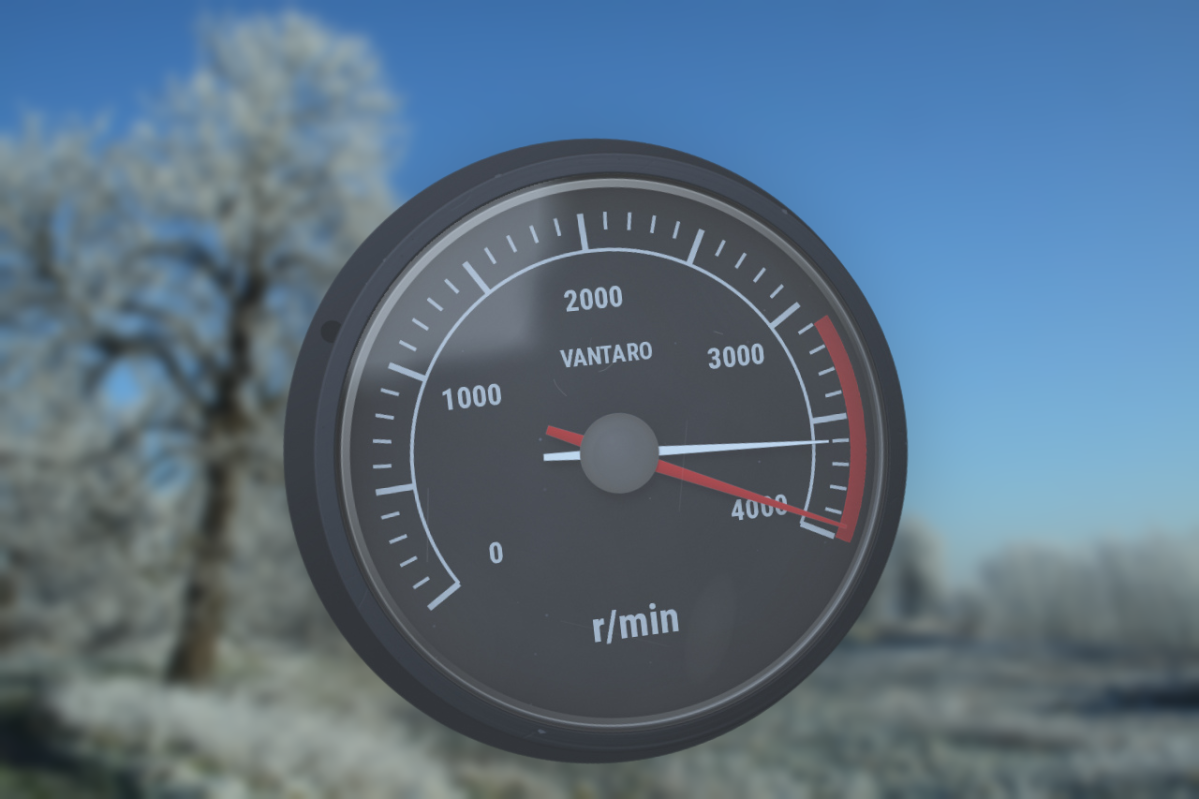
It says 3950 rpm
